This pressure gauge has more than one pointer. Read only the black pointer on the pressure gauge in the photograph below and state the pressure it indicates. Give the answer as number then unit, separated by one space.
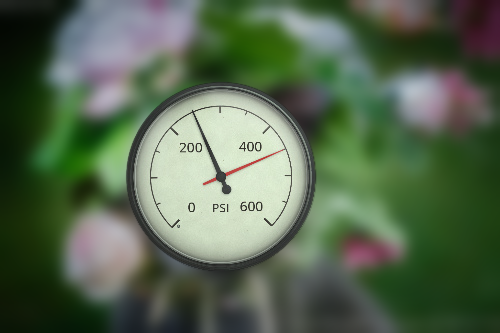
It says 250 psi
